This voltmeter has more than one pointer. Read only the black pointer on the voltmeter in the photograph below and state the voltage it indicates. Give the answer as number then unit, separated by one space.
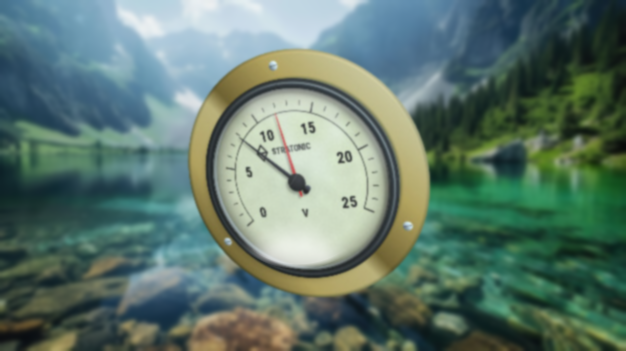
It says 8 V
